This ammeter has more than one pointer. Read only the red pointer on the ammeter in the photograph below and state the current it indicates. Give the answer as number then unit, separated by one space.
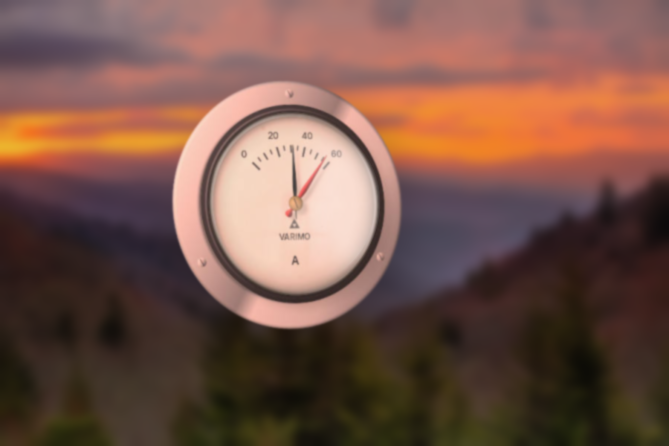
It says 55 A
